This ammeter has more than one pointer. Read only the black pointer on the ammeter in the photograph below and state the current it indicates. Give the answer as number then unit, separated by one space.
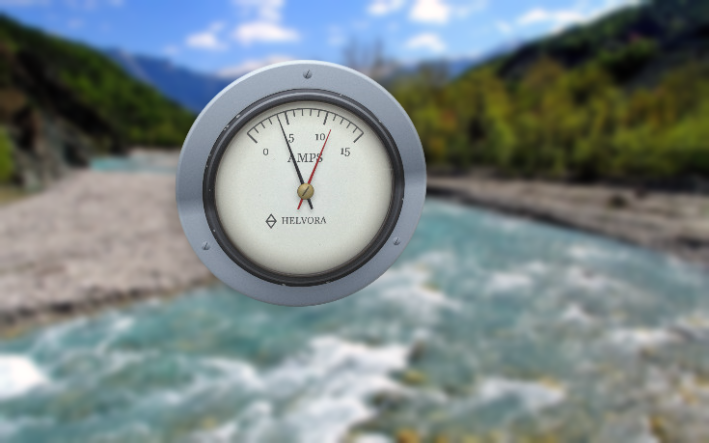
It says 4 A
